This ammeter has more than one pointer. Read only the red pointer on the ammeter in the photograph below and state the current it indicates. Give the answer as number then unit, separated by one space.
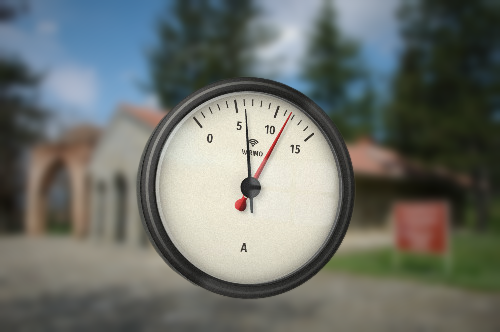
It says 11.5 A
